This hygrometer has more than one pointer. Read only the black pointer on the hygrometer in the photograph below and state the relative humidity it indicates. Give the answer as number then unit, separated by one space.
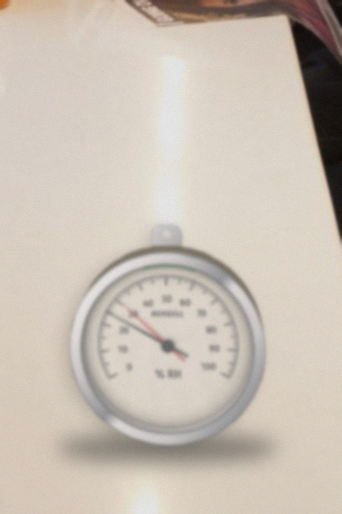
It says 25 %
